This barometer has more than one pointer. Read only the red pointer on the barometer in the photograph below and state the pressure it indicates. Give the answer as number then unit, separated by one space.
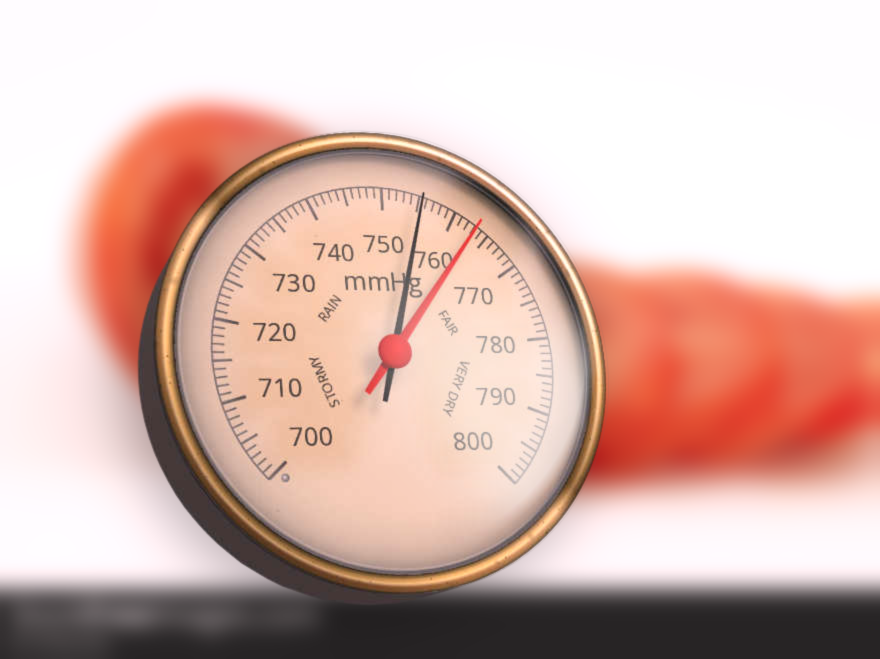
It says 763 mmHg
